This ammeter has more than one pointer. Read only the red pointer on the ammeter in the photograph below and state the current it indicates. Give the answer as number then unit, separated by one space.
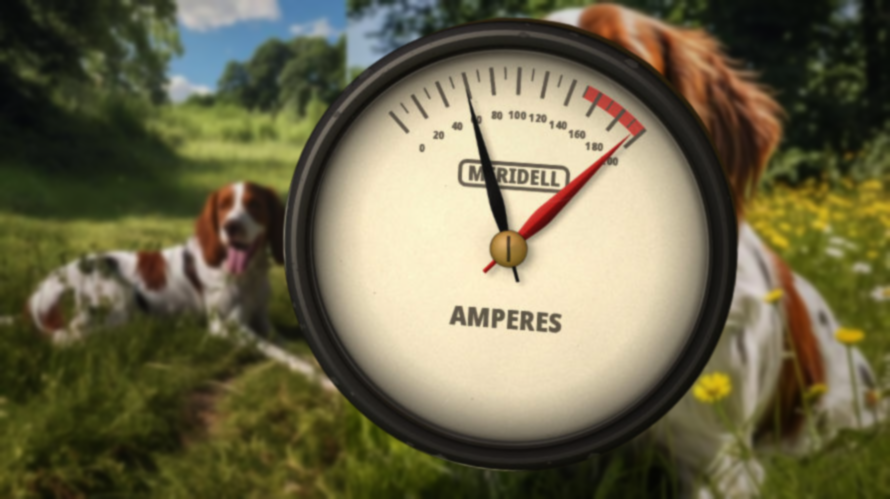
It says 195 A
